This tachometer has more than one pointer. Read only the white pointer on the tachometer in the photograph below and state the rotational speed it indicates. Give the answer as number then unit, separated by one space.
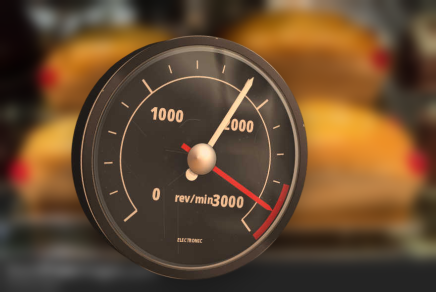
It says 1800 rpm
